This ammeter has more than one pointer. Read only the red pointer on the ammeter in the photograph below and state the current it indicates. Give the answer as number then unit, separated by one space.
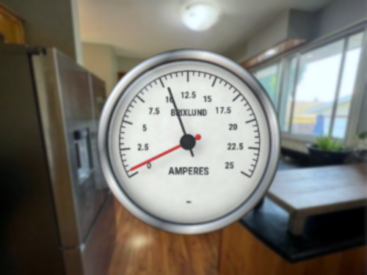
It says 0.5 A
